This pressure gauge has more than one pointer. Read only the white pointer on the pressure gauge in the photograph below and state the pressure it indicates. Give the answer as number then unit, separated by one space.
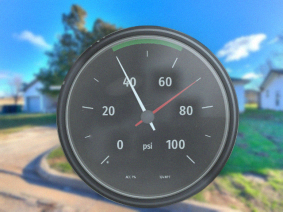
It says 40 psi
